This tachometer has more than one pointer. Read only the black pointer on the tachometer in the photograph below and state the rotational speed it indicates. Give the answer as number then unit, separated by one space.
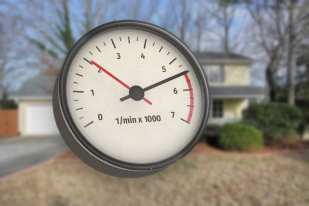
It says 5500 rpm
